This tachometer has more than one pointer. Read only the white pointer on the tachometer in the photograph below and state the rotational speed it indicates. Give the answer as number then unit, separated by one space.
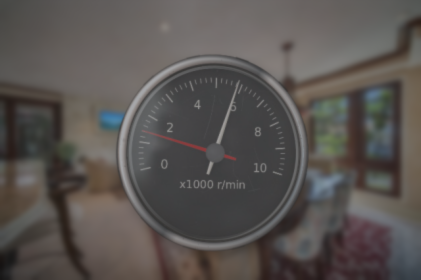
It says 5800 rpm
